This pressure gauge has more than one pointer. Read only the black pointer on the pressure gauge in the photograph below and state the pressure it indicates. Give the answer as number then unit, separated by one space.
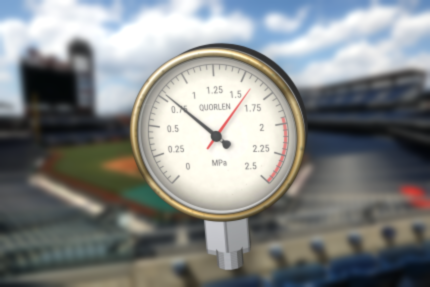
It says 0.8 MPa
